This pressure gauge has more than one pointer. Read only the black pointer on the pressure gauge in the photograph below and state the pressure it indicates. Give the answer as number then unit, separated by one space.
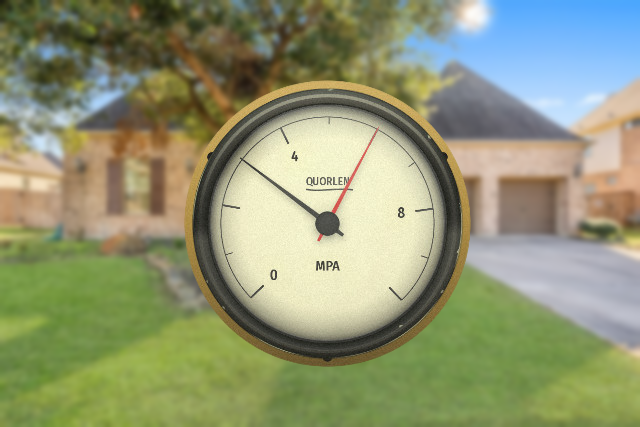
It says 3 MPa
